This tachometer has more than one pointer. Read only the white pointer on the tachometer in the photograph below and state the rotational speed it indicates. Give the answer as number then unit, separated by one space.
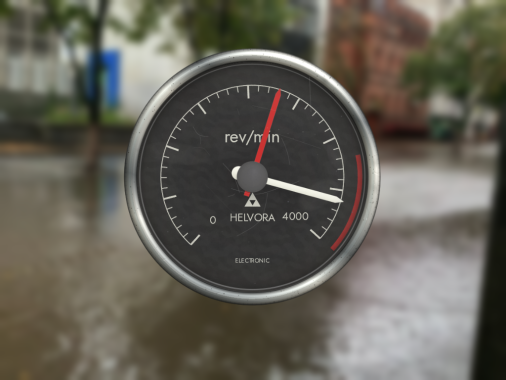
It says 3600 rpm
